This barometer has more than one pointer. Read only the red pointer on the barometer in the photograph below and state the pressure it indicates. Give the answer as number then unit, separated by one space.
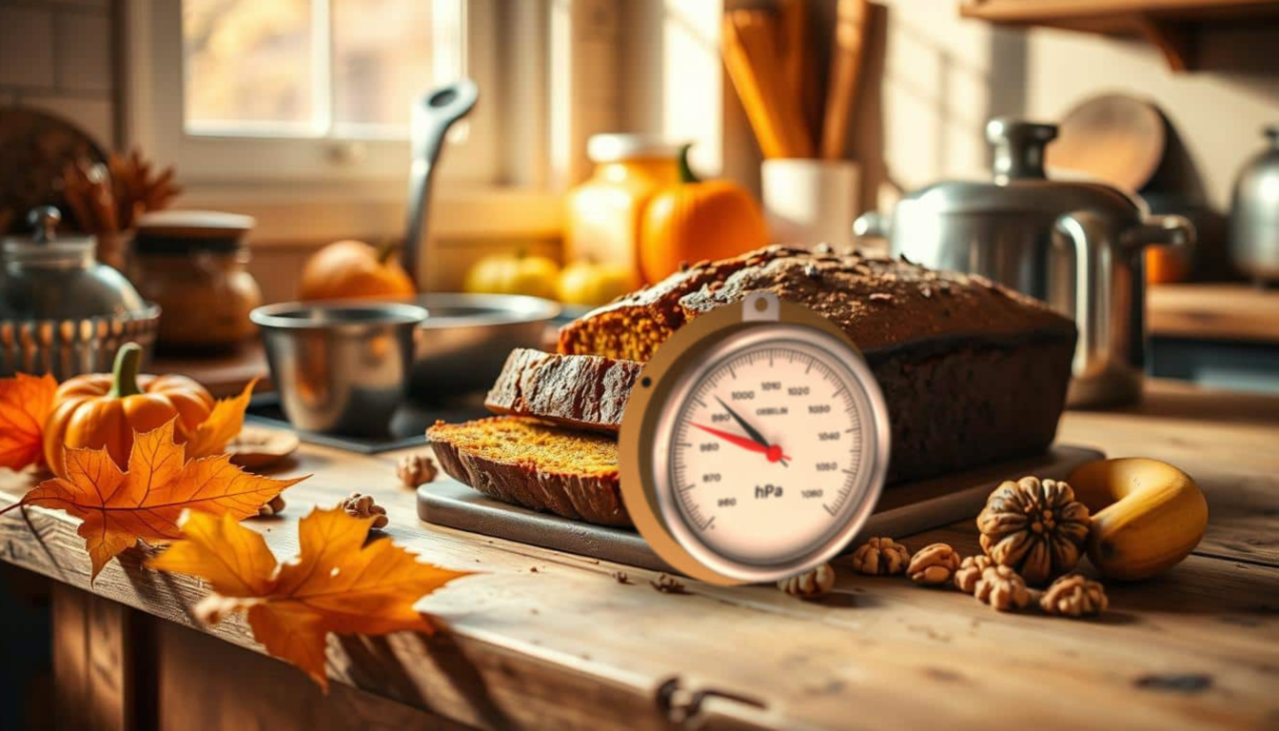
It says 985 hPa
